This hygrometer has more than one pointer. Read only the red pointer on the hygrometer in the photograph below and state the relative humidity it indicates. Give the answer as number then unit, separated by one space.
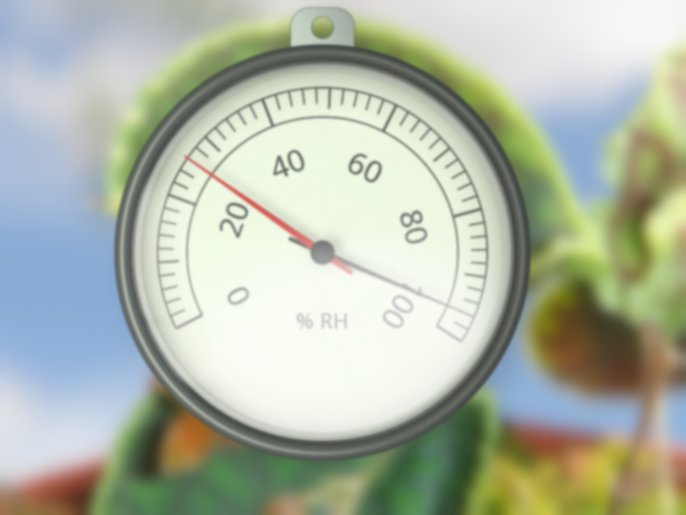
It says 26 %
